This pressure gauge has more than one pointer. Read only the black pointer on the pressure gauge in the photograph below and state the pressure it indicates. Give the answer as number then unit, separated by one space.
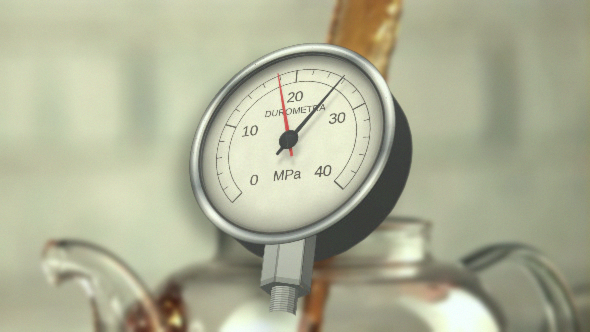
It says 26 MPa
